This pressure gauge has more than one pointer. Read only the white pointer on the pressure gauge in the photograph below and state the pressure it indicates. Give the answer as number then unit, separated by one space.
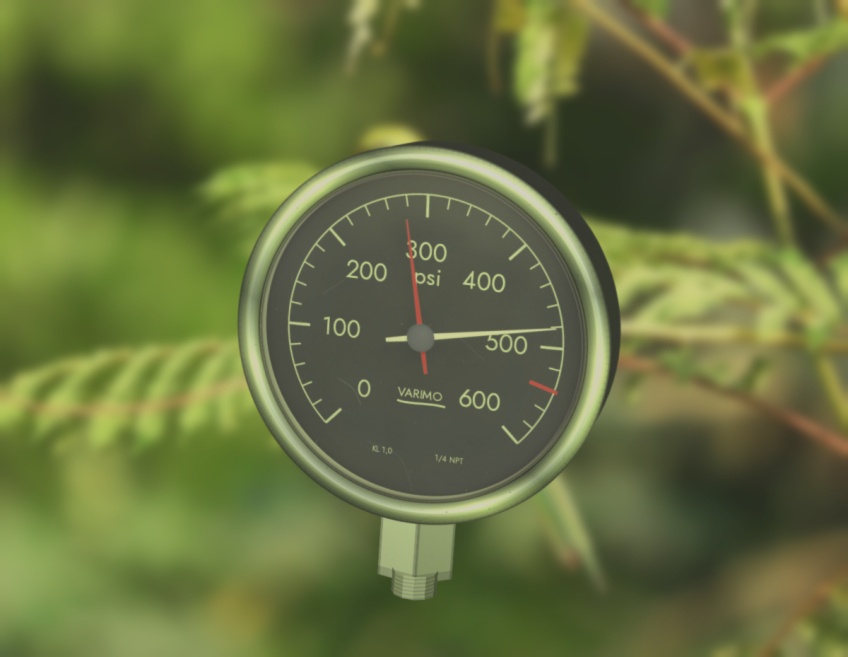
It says 480 psi
